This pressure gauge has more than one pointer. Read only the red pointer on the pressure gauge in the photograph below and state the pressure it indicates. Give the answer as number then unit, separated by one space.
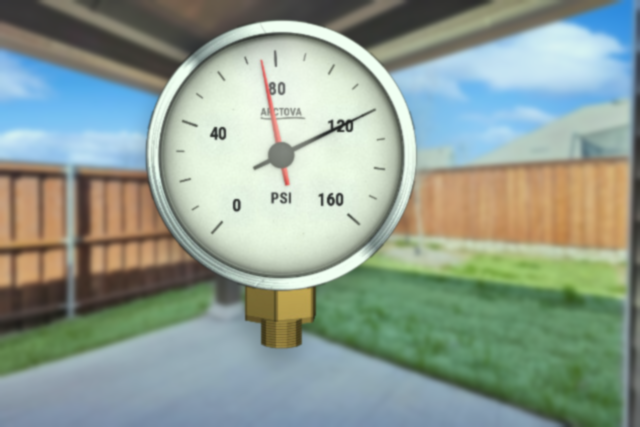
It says 75 psi
